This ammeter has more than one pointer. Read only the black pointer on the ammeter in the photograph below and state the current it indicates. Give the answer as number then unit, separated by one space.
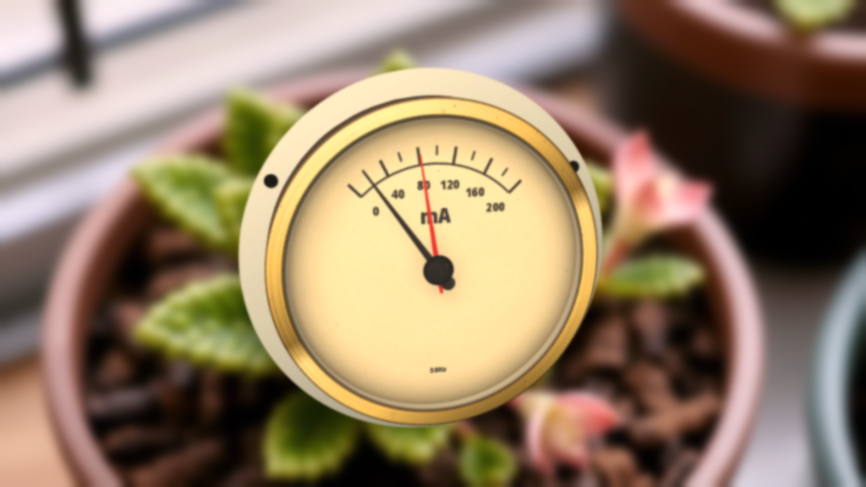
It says 20 mA
